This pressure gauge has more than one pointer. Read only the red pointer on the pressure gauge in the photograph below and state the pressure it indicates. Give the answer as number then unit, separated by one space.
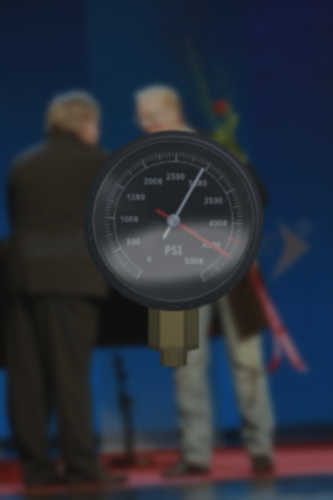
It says 4500 psi
